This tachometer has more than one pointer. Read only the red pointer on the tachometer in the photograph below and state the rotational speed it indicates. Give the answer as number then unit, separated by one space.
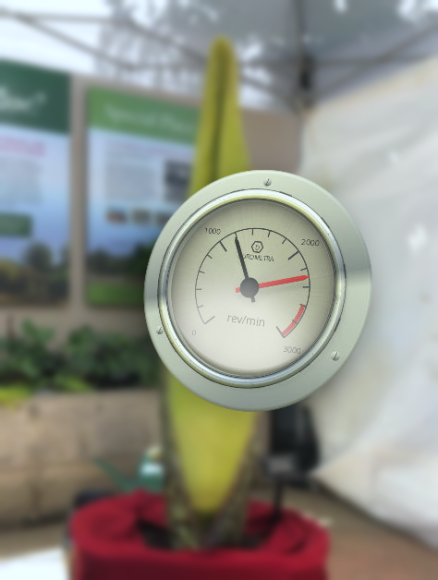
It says 2300 rpm
